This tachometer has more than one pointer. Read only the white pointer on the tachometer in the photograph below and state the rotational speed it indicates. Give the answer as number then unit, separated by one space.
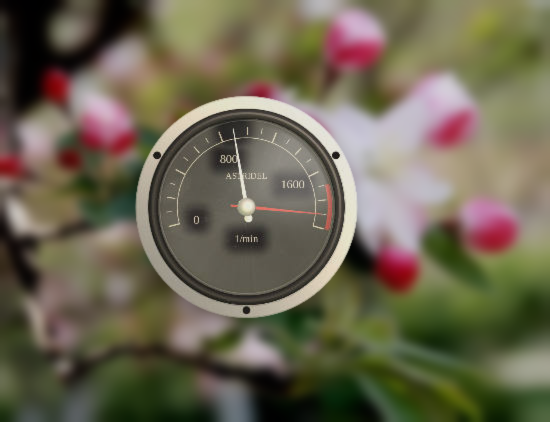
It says 900 rpm
